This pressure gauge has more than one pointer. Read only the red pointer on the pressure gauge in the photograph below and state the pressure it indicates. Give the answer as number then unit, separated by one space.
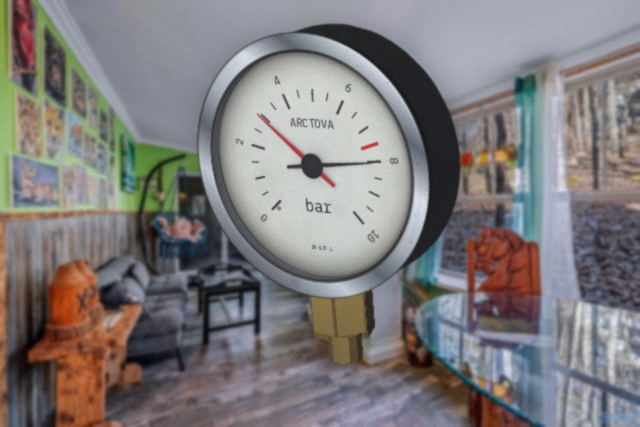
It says 3 bar
